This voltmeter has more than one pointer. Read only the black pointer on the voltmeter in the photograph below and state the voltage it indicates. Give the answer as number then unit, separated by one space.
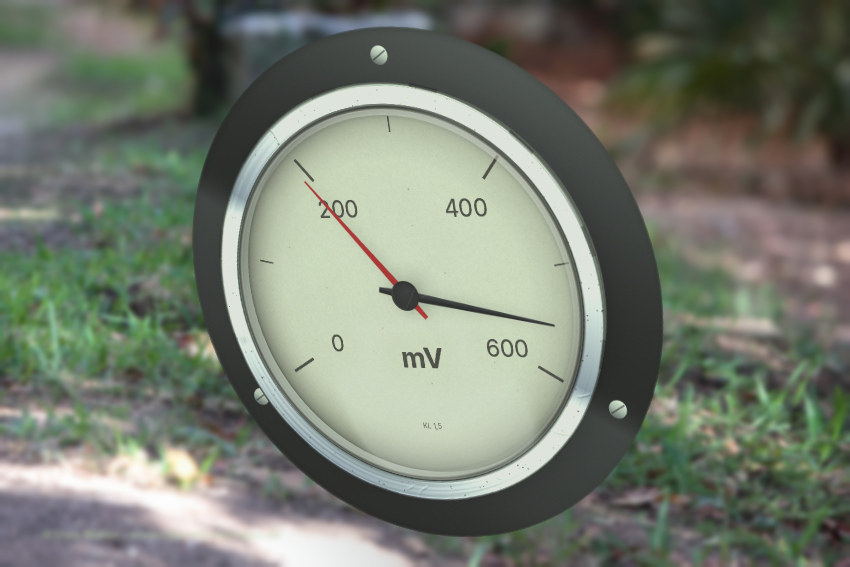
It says 550 mV
